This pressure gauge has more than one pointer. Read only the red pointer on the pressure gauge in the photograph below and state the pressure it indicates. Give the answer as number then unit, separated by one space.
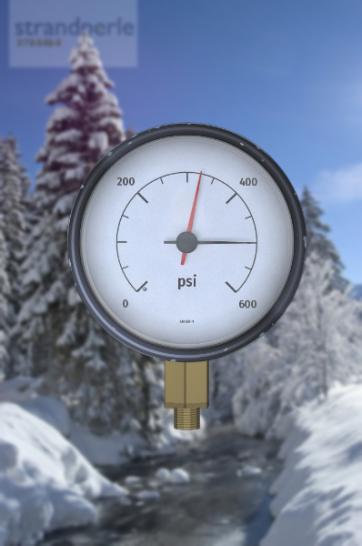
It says 325 psi
